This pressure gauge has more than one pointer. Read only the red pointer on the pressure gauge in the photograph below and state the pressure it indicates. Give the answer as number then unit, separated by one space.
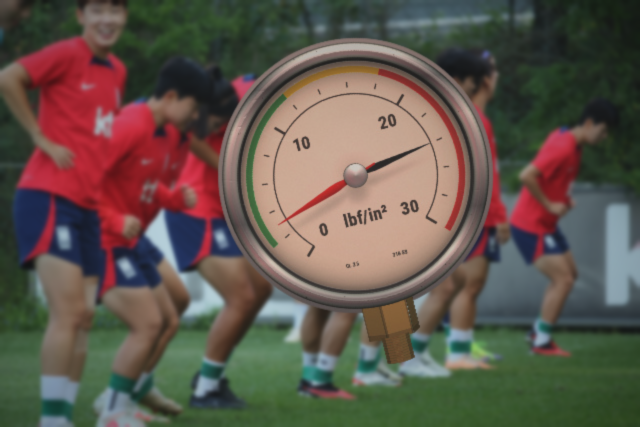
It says 3 psi
